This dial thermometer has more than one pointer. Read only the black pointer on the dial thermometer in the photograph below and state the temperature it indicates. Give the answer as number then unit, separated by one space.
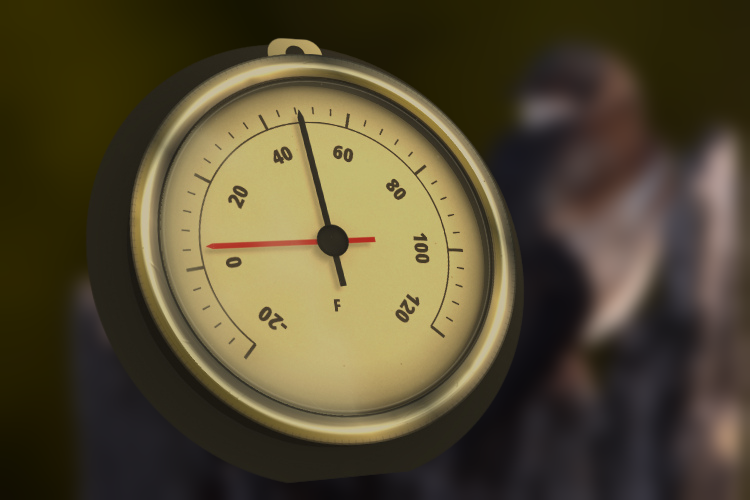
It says 48 °F
